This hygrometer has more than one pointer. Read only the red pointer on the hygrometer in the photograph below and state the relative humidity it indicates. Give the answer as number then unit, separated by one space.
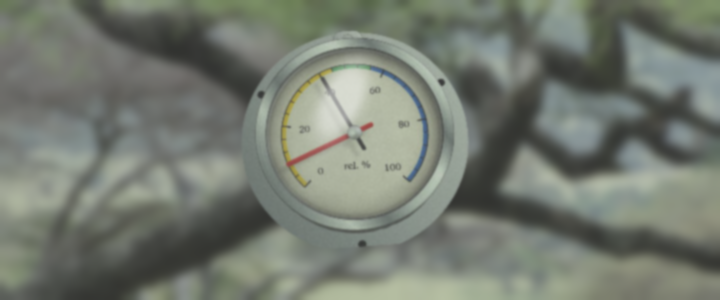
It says 8 %
